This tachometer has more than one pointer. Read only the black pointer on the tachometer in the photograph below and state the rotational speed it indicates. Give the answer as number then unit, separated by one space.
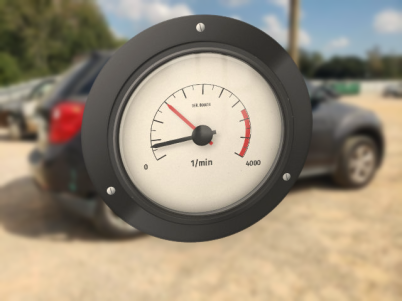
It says 300 rpm
